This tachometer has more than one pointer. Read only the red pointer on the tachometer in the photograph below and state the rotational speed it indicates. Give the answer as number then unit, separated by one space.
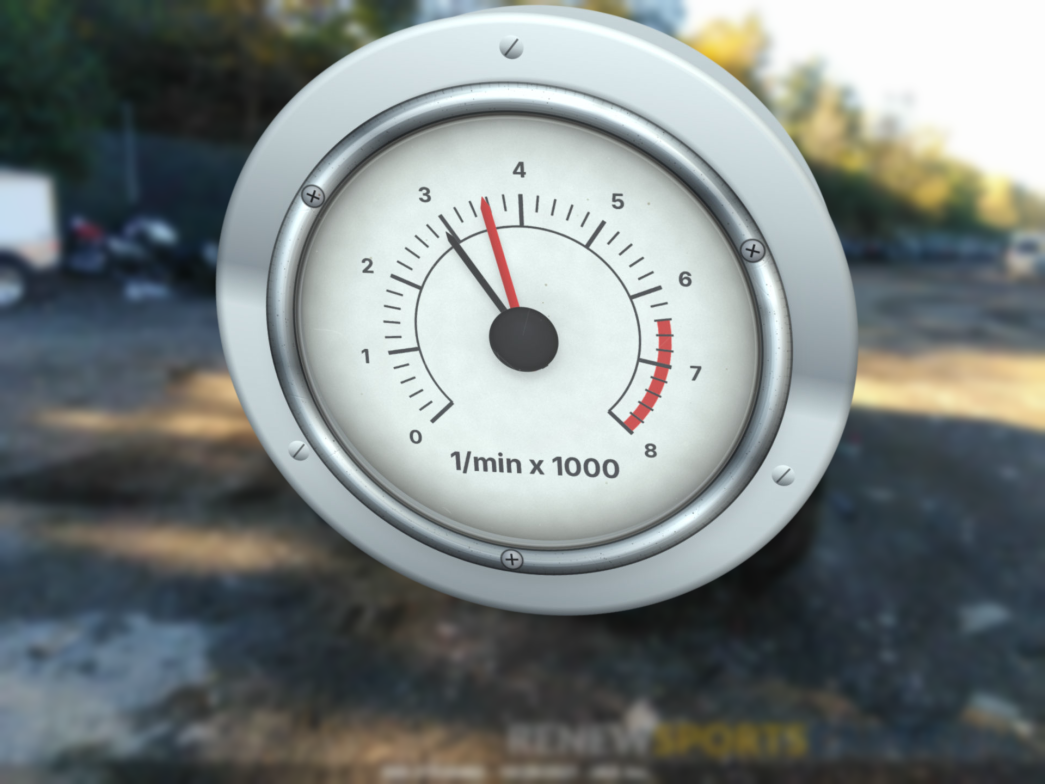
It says 3600 rpm
